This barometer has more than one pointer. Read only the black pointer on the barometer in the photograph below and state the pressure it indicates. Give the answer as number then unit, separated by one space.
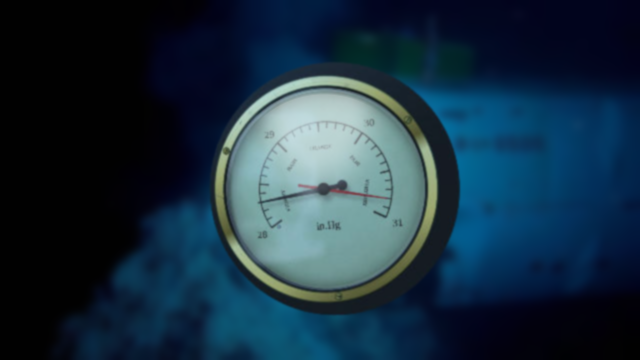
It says 28.3 inHg
